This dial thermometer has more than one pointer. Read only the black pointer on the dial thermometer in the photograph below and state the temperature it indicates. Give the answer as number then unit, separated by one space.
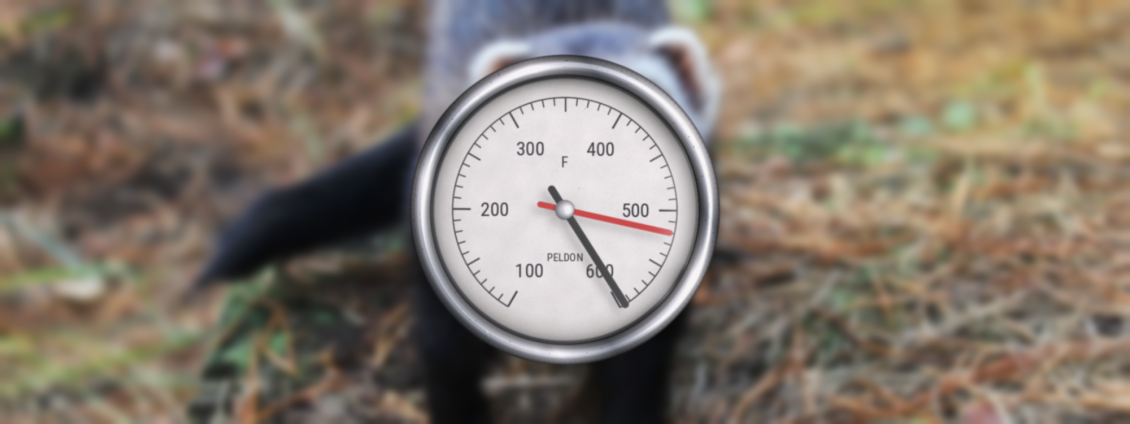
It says 595 °F
